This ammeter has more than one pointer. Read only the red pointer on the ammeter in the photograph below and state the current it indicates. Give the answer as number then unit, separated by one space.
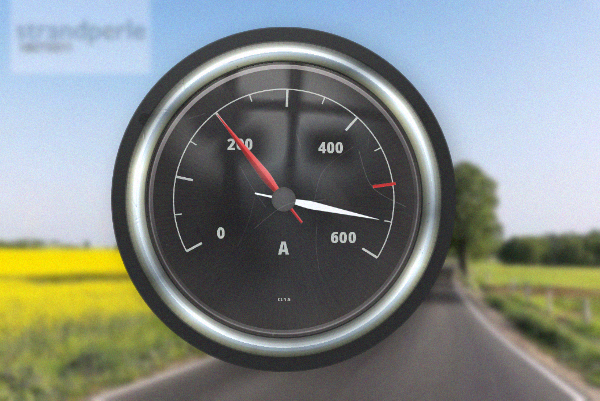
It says 200 A
